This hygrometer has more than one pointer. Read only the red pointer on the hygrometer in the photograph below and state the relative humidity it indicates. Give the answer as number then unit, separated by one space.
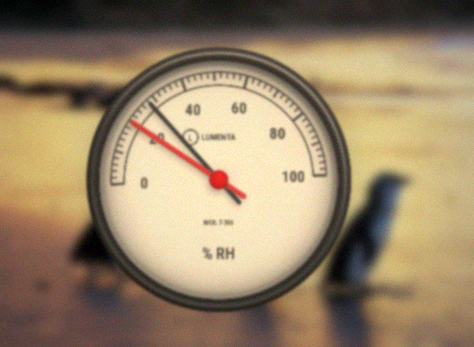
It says 20 %
